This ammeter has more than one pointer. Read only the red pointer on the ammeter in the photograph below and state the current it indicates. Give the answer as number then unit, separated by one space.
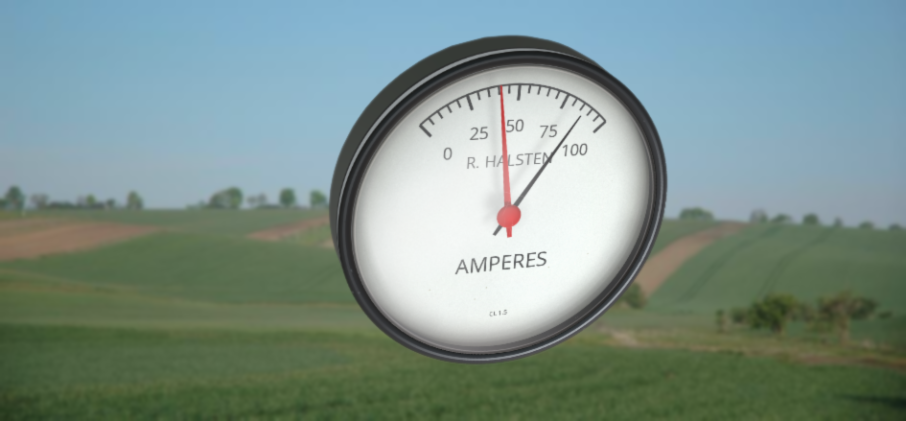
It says 40 A
